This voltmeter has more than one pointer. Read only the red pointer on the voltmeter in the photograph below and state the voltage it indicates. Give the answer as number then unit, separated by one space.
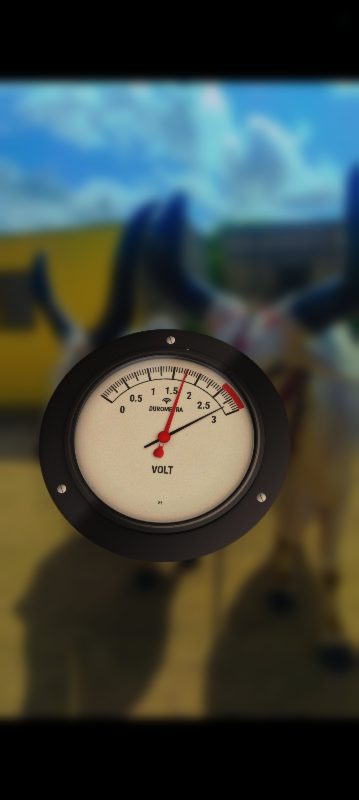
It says 1.75 V
